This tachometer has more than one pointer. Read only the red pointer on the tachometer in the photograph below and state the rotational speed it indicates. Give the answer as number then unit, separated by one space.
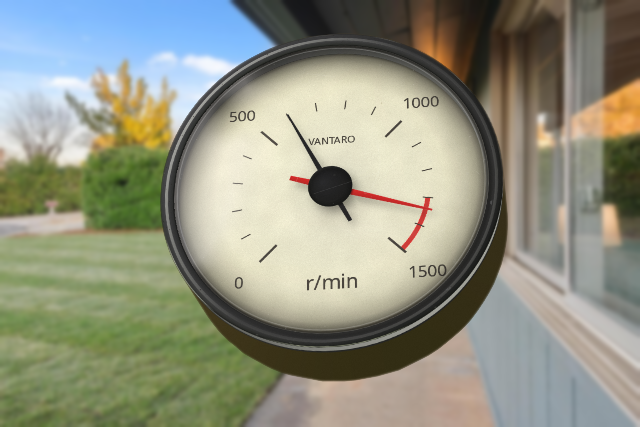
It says 1350 rpm
